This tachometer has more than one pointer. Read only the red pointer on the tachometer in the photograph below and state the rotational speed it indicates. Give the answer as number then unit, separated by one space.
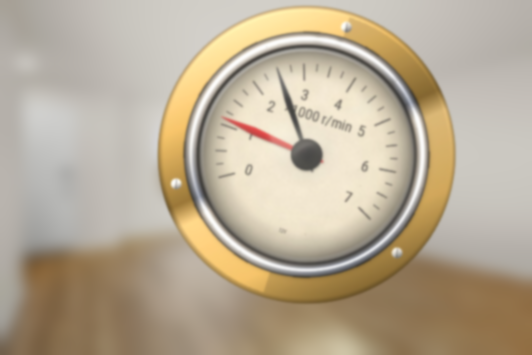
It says 1125 rpm
